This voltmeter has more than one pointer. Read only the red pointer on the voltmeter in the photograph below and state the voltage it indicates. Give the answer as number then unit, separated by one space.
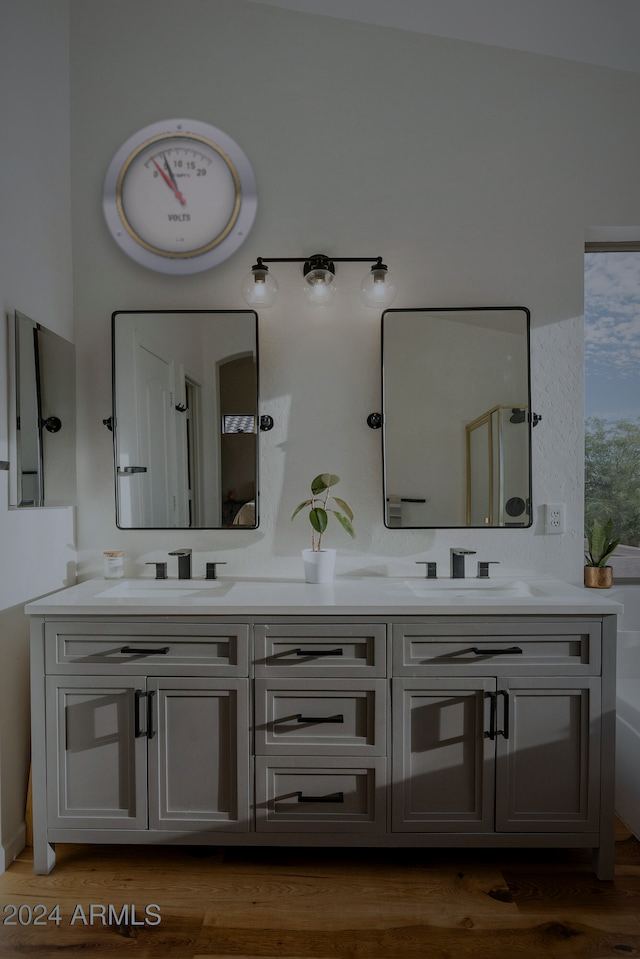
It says 2.5 V
